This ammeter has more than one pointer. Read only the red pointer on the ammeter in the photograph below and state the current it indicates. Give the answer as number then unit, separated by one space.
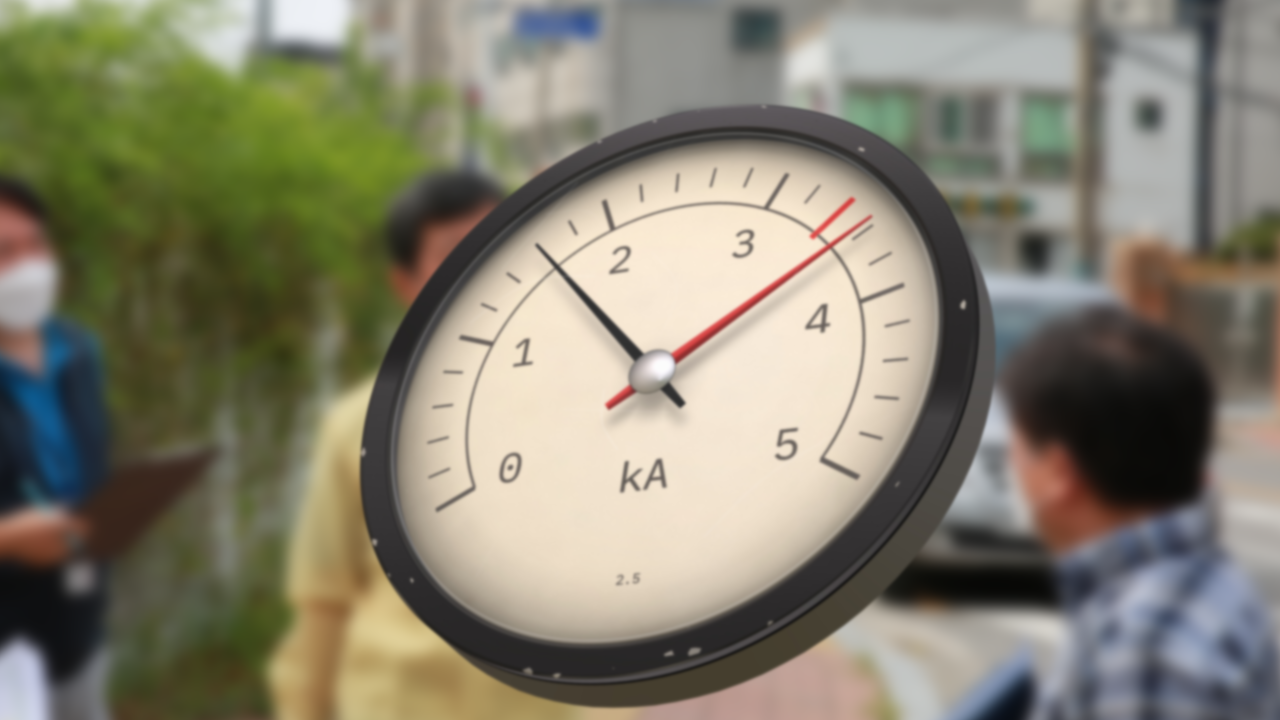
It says 3.6 kA
